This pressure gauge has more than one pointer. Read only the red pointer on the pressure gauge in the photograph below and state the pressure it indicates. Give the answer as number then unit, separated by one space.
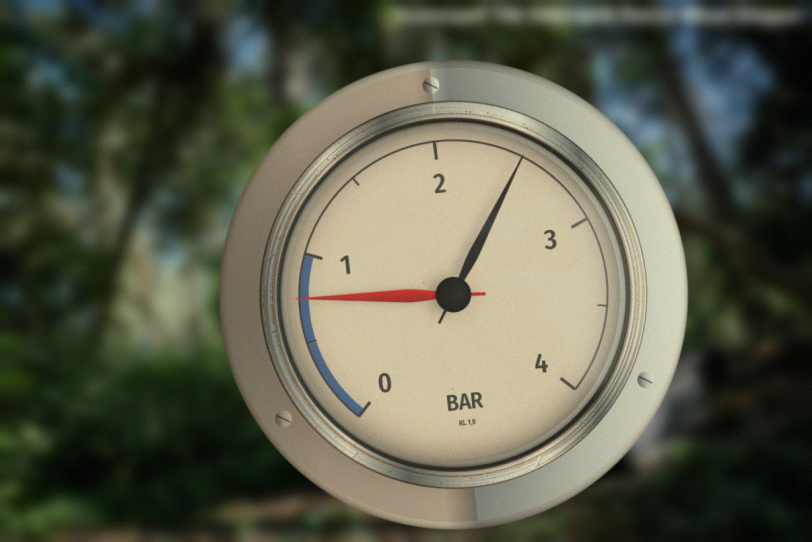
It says 0.75 bar
